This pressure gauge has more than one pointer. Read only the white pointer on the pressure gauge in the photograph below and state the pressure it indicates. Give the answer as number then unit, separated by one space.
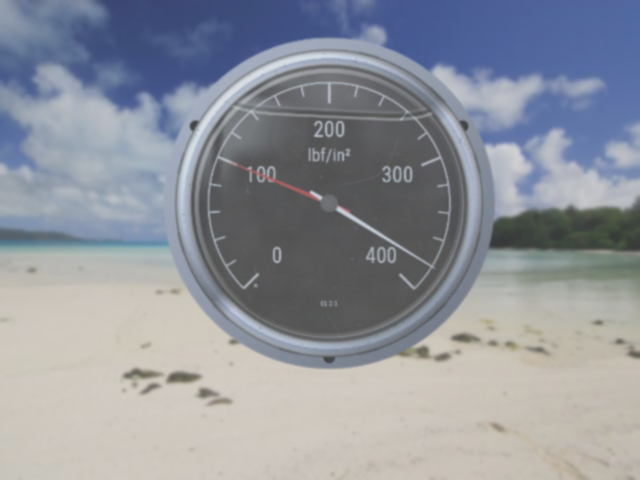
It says 380 psi
